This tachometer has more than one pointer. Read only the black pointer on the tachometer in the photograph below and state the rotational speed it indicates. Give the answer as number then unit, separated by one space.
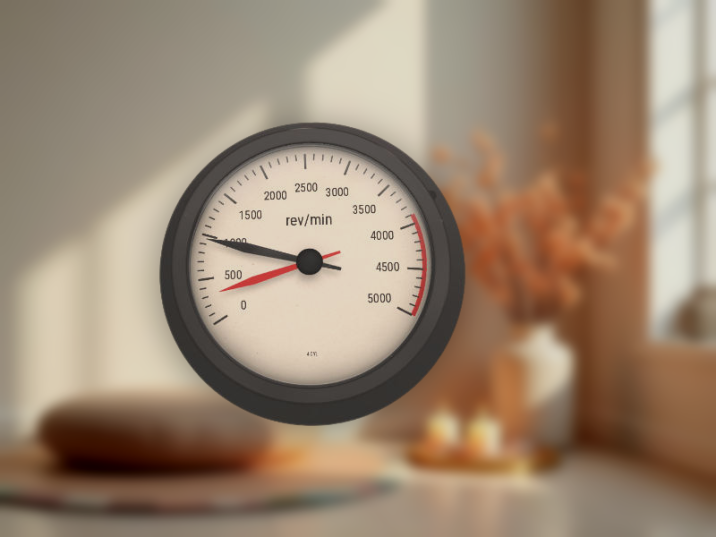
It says 950 rpm
